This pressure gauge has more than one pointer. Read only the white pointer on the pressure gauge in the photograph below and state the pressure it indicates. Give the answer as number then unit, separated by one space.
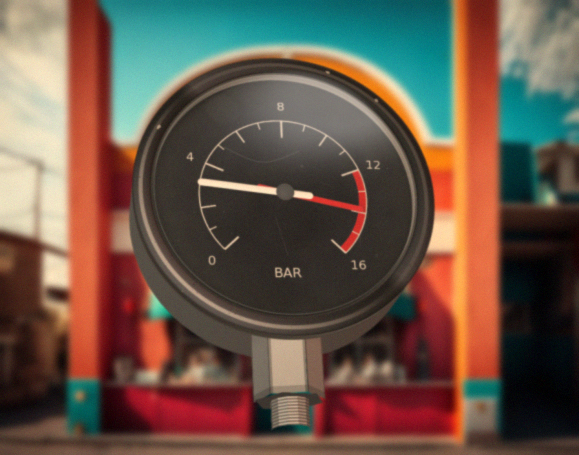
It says 3 bar
